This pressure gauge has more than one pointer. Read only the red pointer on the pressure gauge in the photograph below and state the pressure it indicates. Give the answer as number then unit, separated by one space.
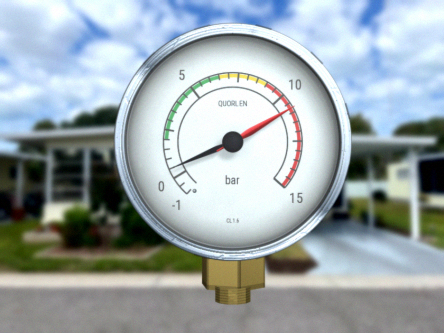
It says 10.75 bar
